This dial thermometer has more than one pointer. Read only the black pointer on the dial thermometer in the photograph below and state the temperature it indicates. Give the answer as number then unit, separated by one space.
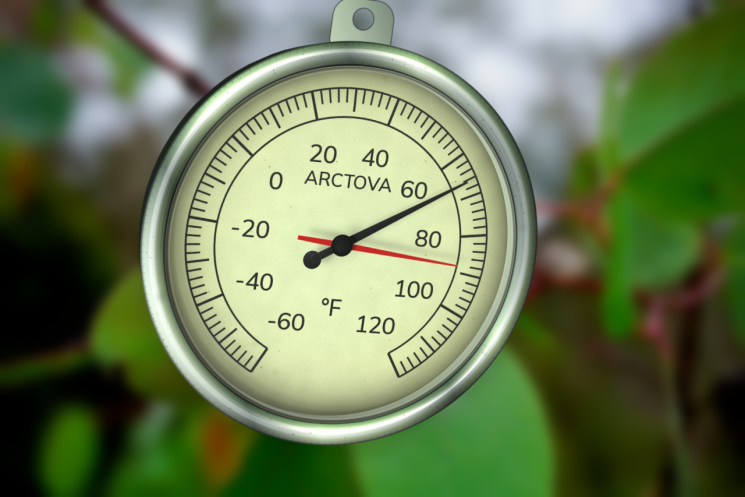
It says 66 °F
